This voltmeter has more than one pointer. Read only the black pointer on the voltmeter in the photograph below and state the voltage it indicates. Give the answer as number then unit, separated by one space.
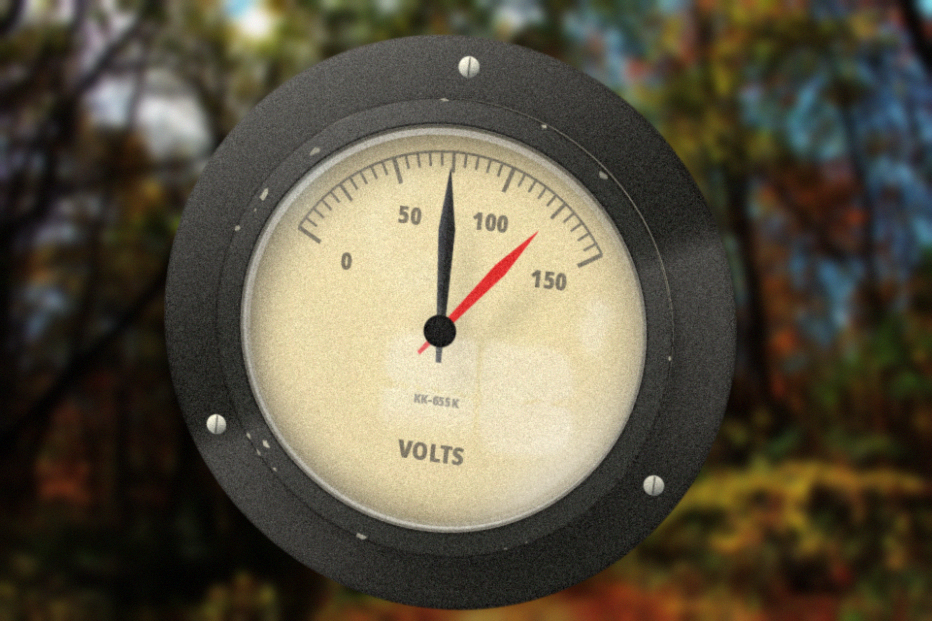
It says 75 V
